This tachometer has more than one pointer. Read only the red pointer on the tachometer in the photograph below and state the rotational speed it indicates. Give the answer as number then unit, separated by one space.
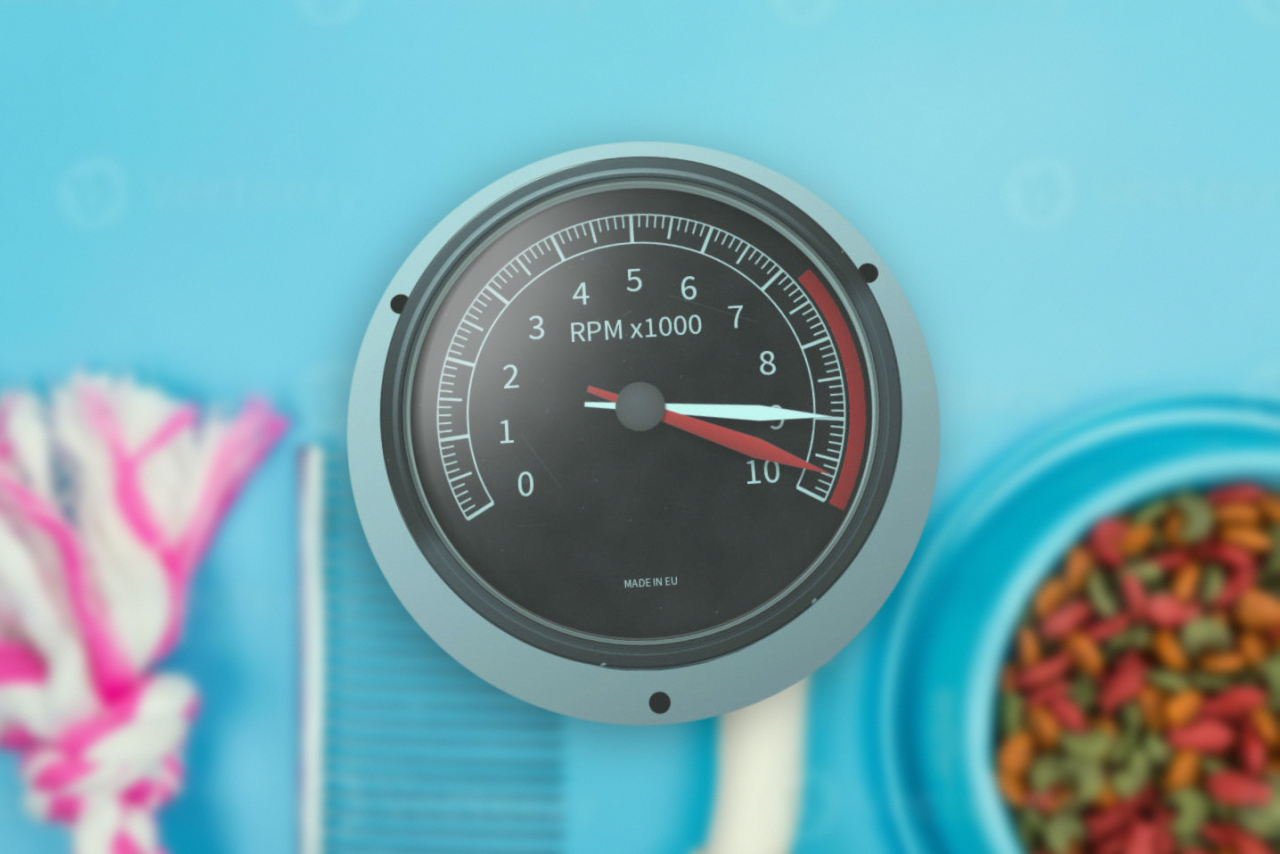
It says 9700 rpm
